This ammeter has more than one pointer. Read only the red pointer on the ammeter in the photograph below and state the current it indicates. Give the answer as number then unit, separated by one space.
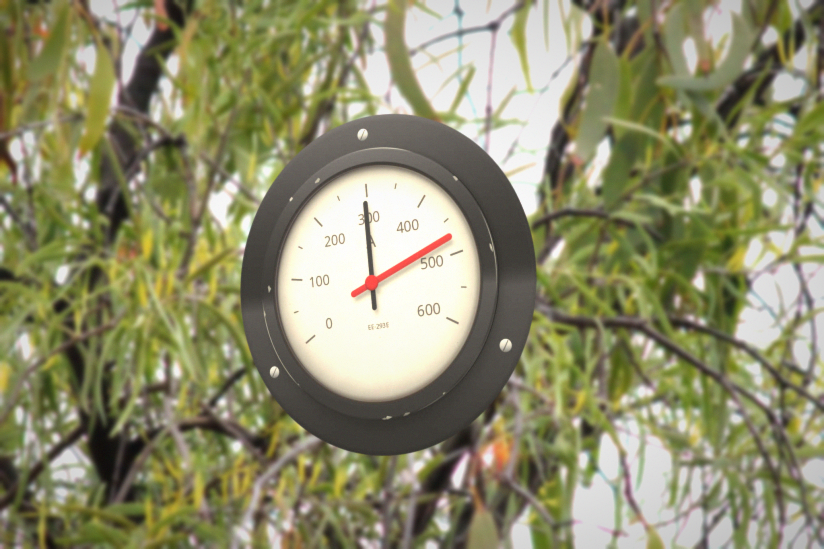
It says 475 A
